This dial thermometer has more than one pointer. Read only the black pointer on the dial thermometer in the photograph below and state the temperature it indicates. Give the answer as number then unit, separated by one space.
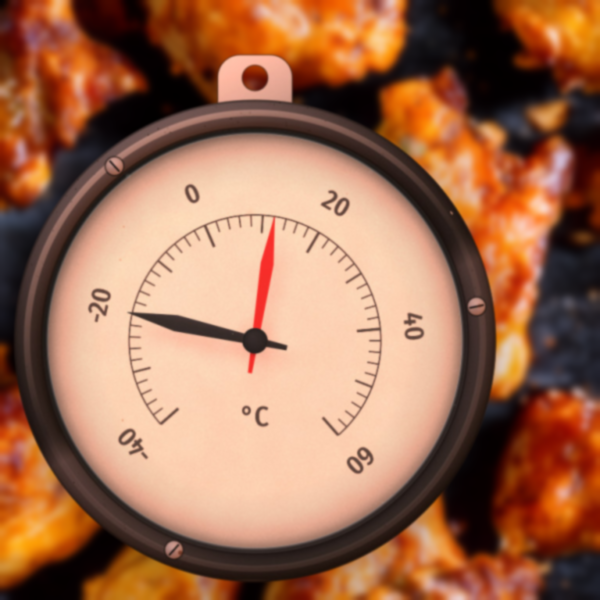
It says -20 °C
